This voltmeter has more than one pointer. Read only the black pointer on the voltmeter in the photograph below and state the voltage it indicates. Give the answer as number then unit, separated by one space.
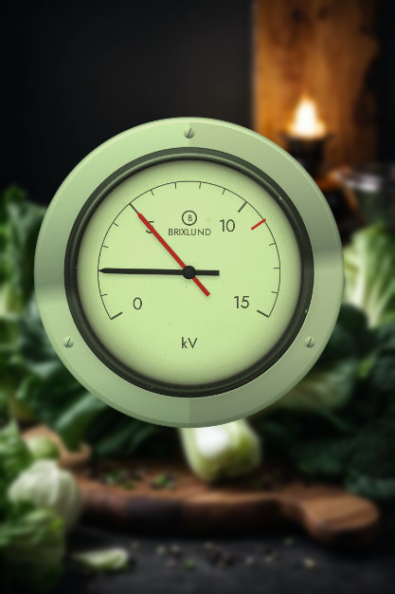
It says 2 kV
